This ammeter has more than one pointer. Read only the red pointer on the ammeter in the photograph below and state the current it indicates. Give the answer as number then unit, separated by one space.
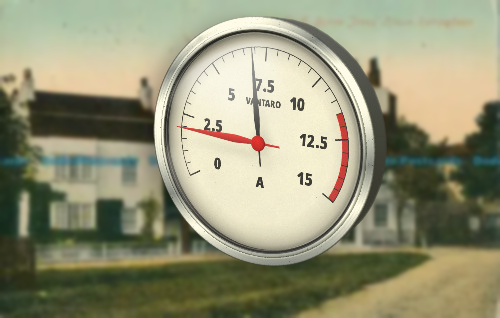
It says 2 A
